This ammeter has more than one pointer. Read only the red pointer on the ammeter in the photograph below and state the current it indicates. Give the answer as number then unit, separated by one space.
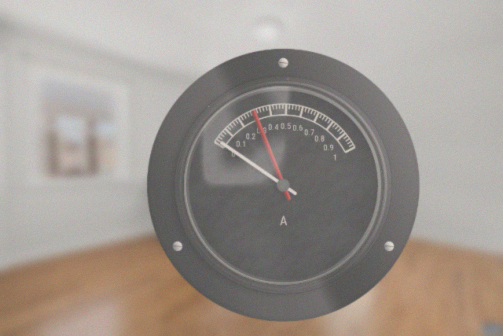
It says 0.3 A
